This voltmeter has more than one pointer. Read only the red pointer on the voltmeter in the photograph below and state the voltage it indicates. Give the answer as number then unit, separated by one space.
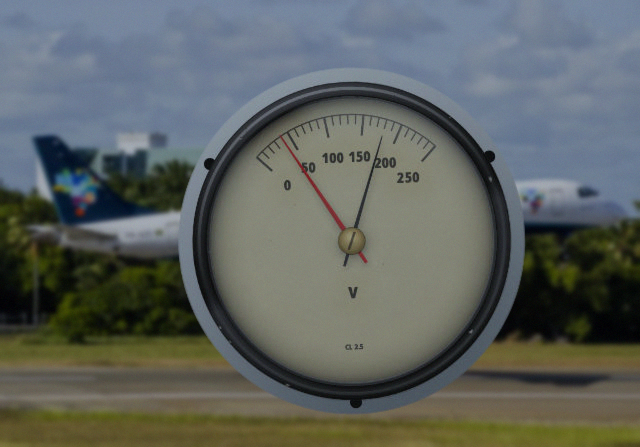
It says 40 V
